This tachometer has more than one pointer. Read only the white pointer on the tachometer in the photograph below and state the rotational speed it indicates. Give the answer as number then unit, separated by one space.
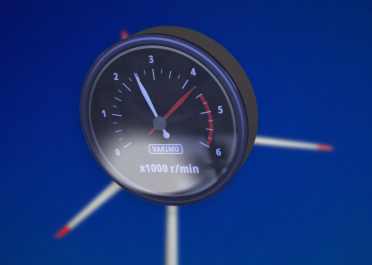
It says 2500 rpm
